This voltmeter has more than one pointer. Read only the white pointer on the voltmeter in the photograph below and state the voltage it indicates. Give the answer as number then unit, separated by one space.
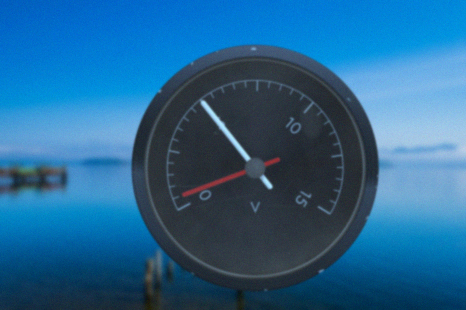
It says 5 V
